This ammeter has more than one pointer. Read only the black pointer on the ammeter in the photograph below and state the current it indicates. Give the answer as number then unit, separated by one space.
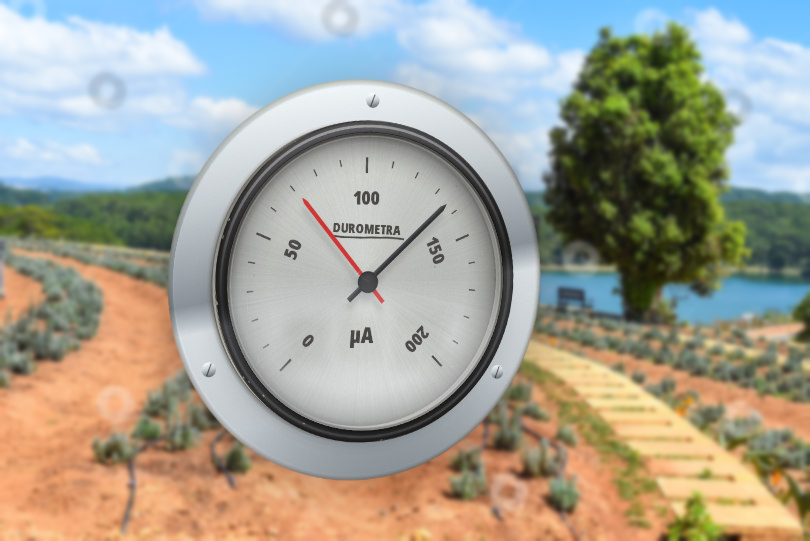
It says 135 µA
